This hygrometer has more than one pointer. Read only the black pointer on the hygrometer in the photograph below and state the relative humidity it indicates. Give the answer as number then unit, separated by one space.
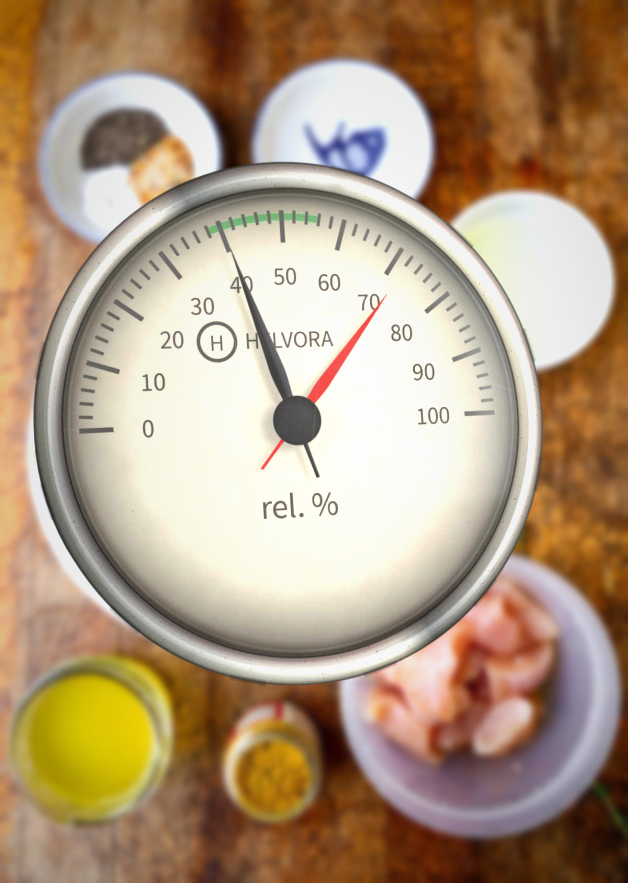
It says 40 %
